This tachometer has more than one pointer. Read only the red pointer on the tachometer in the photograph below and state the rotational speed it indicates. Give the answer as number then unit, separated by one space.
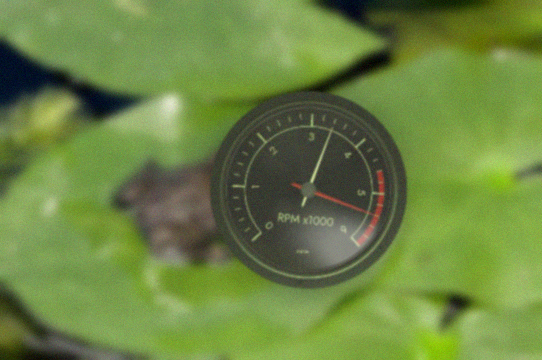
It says 5400 rpm
